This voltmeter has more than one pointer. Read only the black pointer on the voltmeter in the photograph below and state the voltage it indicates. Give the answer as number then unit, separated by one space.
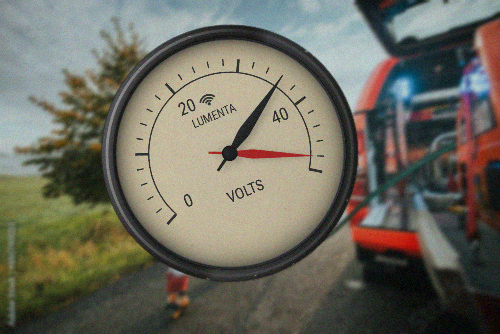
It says 36 V
